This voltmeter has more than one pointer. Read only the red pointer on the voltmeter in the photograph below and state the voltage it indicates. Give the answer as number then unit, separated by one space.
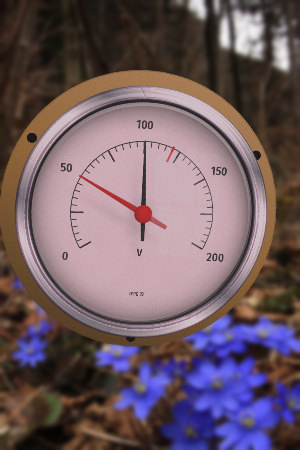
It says 50 V
